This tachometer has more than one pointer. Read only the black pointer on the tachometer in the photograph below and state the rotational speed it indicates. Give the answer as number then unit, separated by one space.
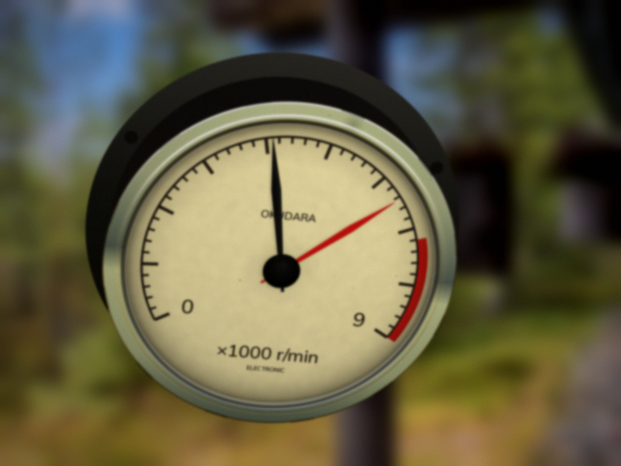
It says 4100 rpm
